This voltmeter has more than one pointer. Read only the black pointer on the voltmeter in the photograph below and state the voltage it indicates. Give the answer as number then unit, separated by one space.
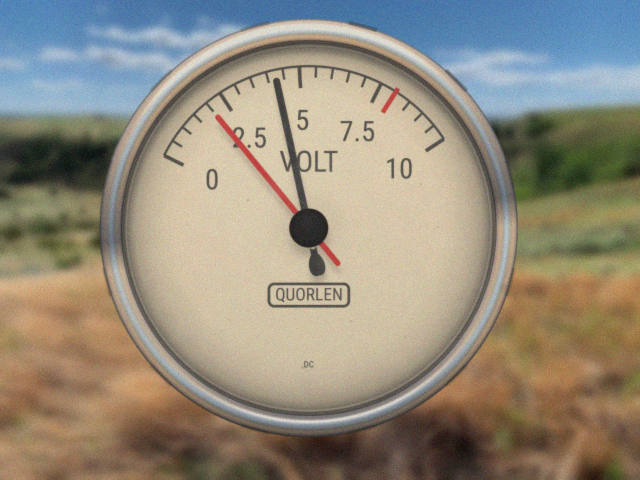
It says 4.25 V
